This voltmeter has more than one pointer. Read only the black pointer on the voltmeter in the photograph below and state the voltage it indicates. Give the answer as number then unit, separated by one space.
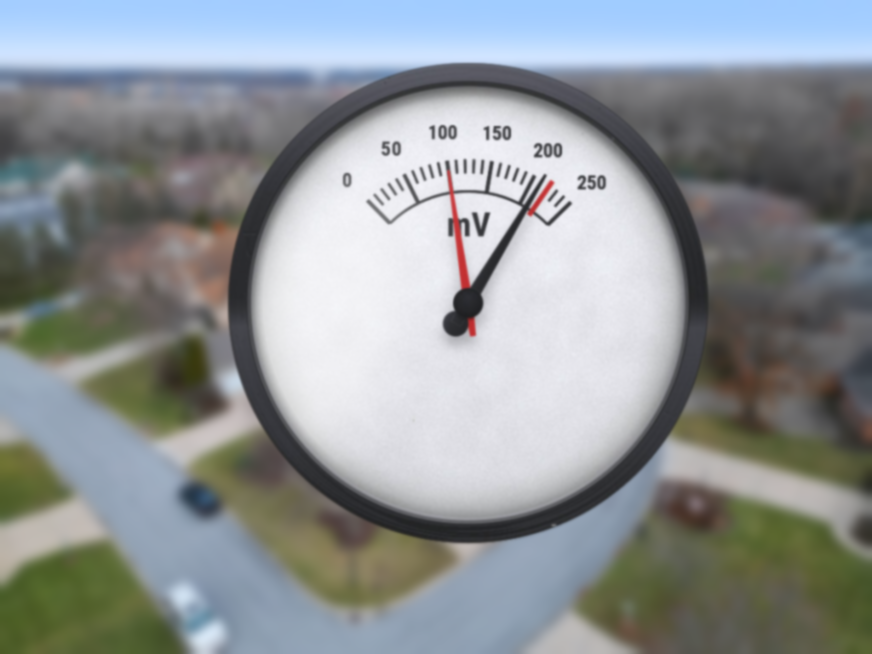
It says 210 mV
